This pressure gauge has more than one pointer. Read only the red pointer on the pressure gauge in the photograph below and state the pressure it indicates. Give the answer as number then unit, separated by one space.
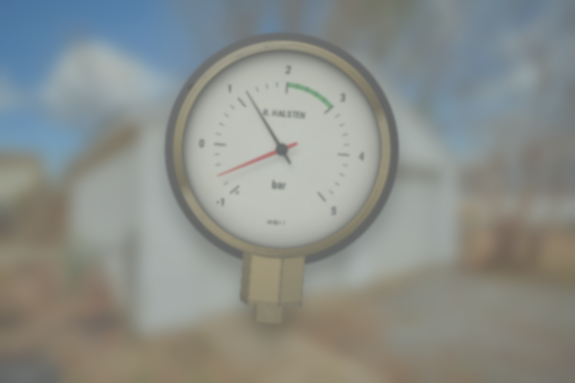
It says -0.6 bar
